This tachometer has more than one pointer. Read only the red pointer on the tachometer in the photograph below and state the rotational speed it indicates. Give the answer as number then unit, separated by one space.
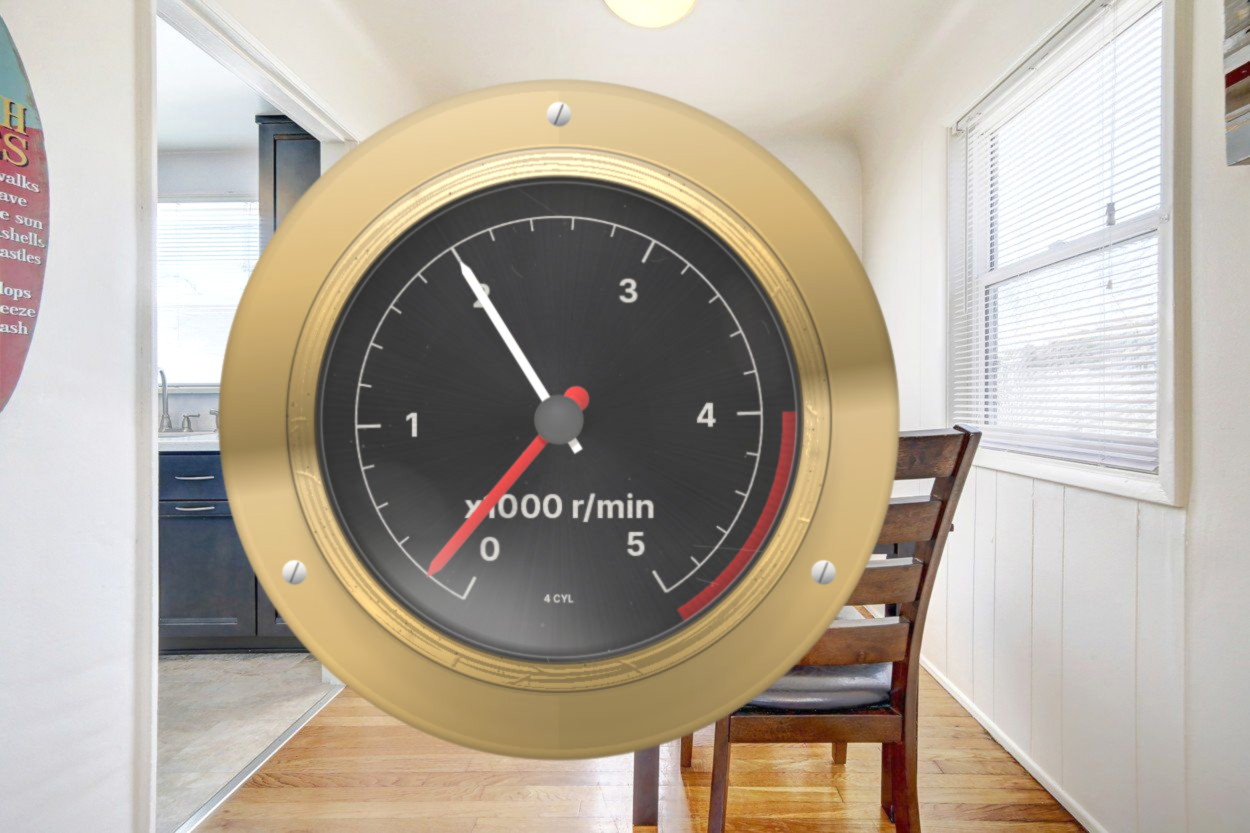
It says 200 rpm
